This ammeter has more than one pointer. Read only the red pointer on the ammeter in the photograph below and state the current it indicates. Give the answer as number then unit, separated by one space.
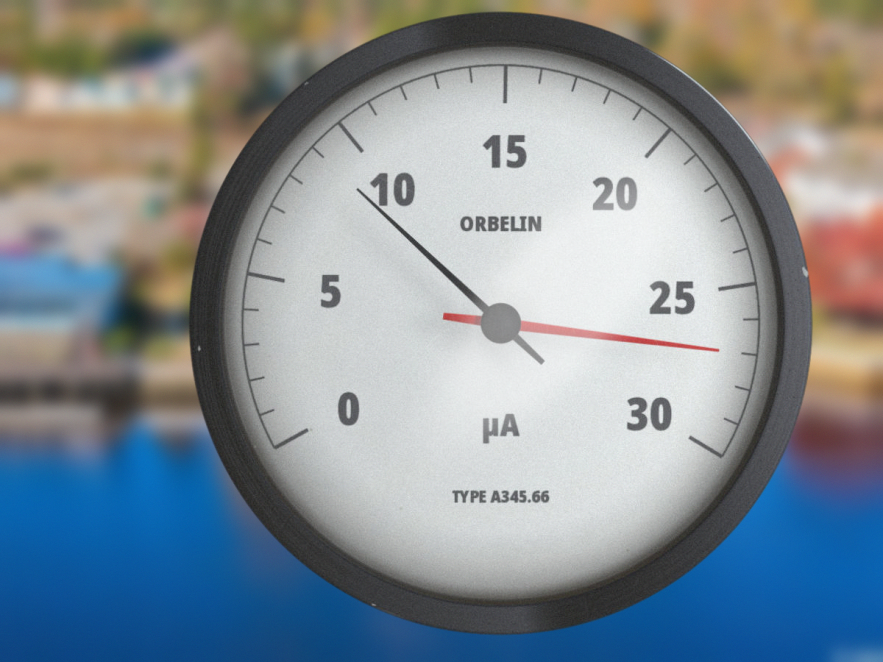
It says 27 µA
